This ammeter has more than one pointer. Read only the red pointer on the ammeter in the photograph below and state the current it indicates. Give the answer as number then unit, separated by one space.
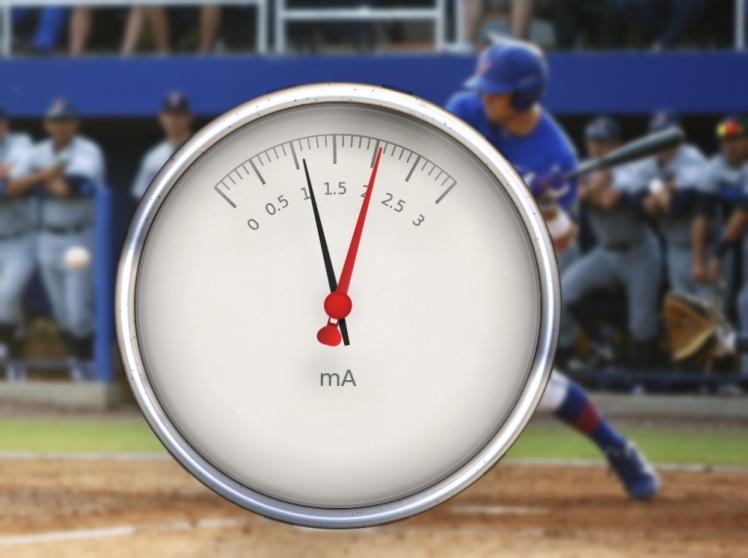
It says 2.05 mA
